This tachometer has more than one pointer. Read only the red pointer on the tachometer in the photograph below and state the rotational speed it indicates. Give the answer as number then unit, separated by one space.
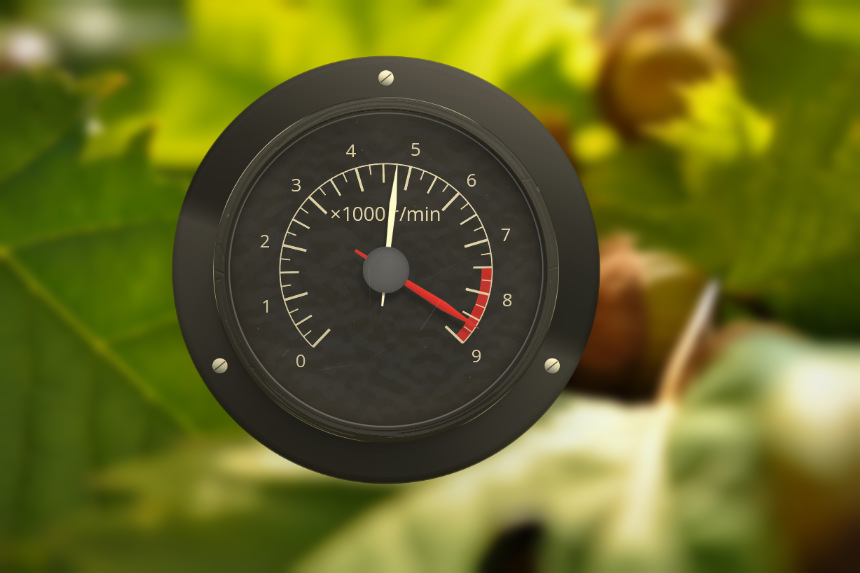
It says 8625 rpm
